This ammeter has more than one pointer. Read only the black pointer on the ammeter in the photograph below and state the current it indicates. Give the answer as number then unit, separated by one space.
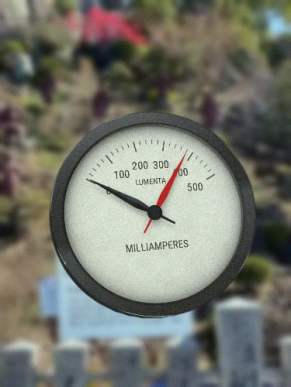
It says 0 mA
